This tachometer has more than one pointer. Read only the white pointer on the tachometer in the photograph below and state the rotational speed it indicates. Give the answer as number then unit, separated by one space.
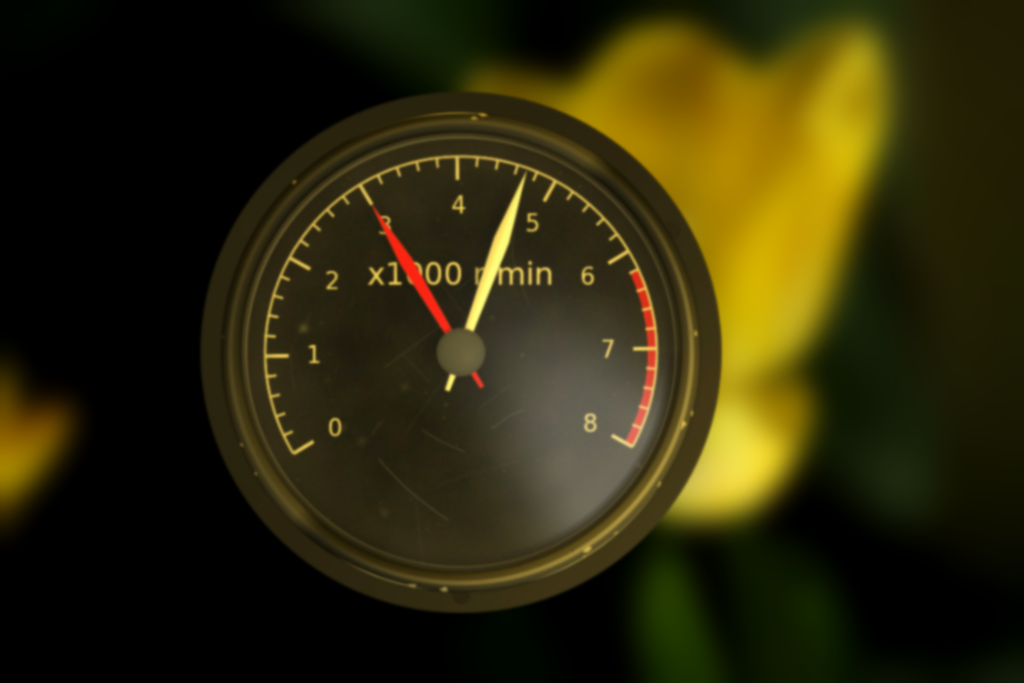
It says 4700 rpm
